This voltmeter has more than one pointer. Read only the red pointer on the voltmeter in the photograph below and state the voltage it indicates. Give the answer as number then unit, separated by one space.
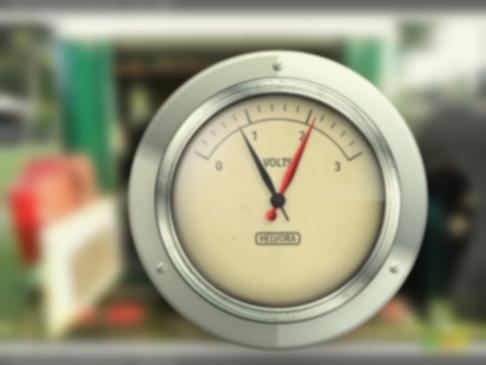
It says 2.1 V
